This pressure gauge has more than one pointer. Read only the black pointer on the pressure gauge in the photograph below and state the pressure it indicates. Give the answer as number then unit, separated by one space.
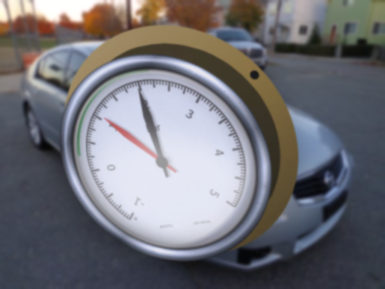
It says 2 bar
